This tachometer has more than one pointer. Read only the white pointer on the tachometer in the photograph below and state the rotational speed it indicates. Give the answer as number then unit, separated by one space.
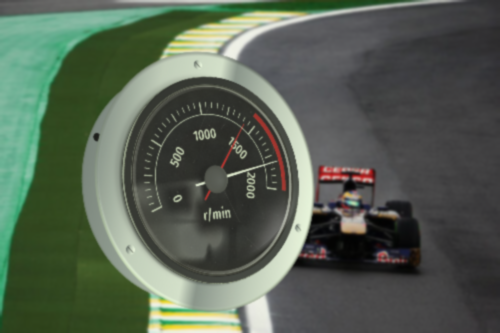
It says 1800 rpm
